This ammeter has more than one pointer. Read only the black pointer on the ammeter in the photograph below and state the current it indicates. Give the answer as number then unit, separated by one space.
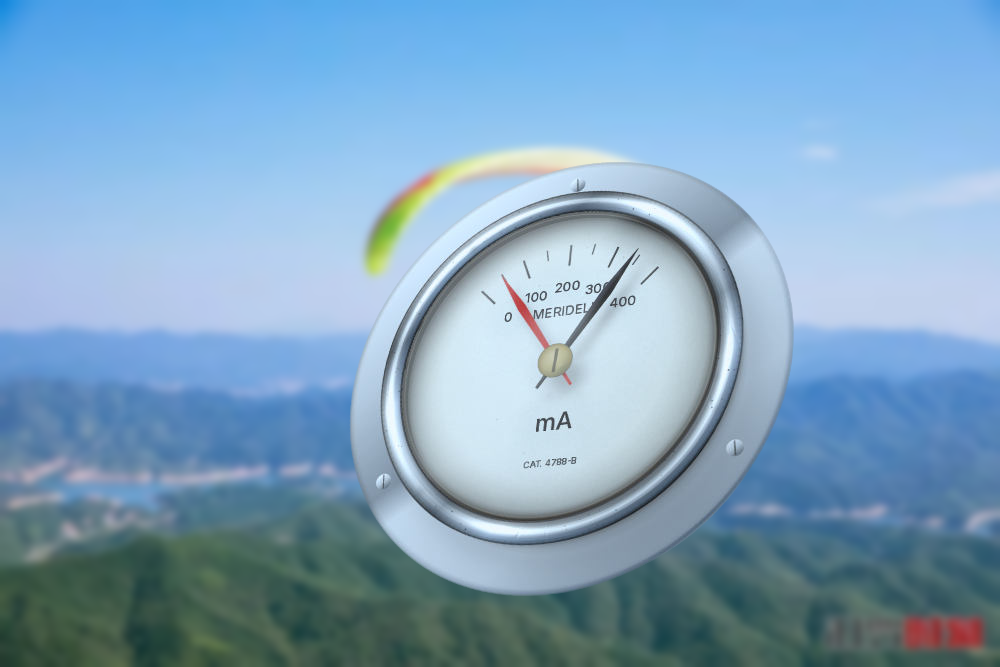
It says 350 mA
